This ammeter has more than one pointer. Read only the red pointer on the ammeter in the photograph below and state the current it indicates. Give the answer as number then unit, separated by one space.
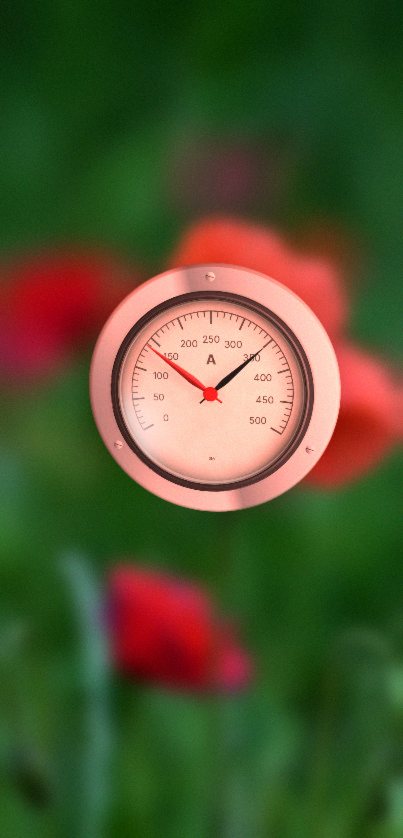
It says 140 A
